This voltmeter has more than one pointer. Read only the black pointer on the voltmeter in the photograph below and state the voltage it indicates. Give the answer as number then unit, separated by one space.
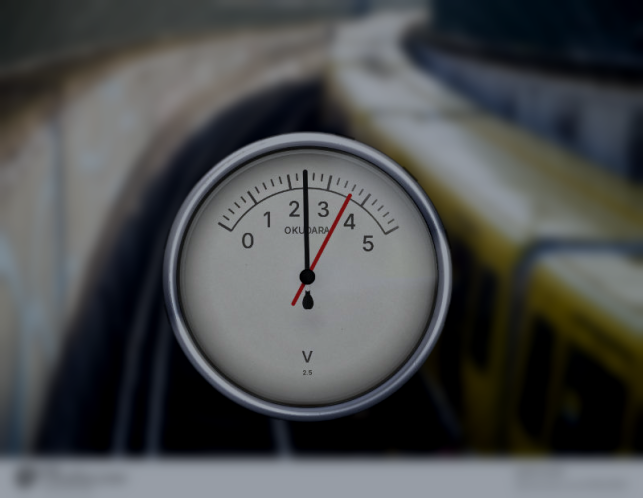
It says 2.4 V
